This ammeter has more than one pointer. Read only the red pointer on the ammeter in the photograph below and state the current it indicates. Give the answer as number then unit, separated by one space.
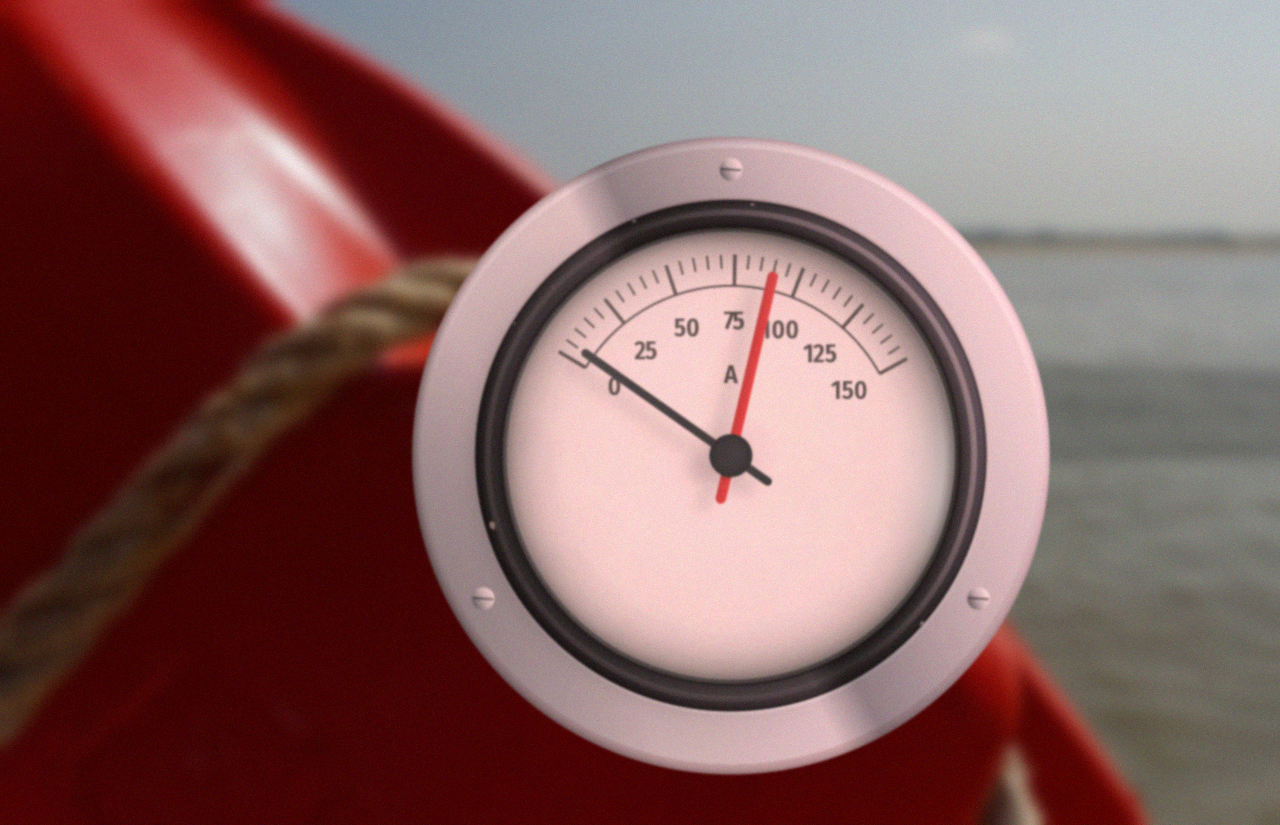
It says 90 A
